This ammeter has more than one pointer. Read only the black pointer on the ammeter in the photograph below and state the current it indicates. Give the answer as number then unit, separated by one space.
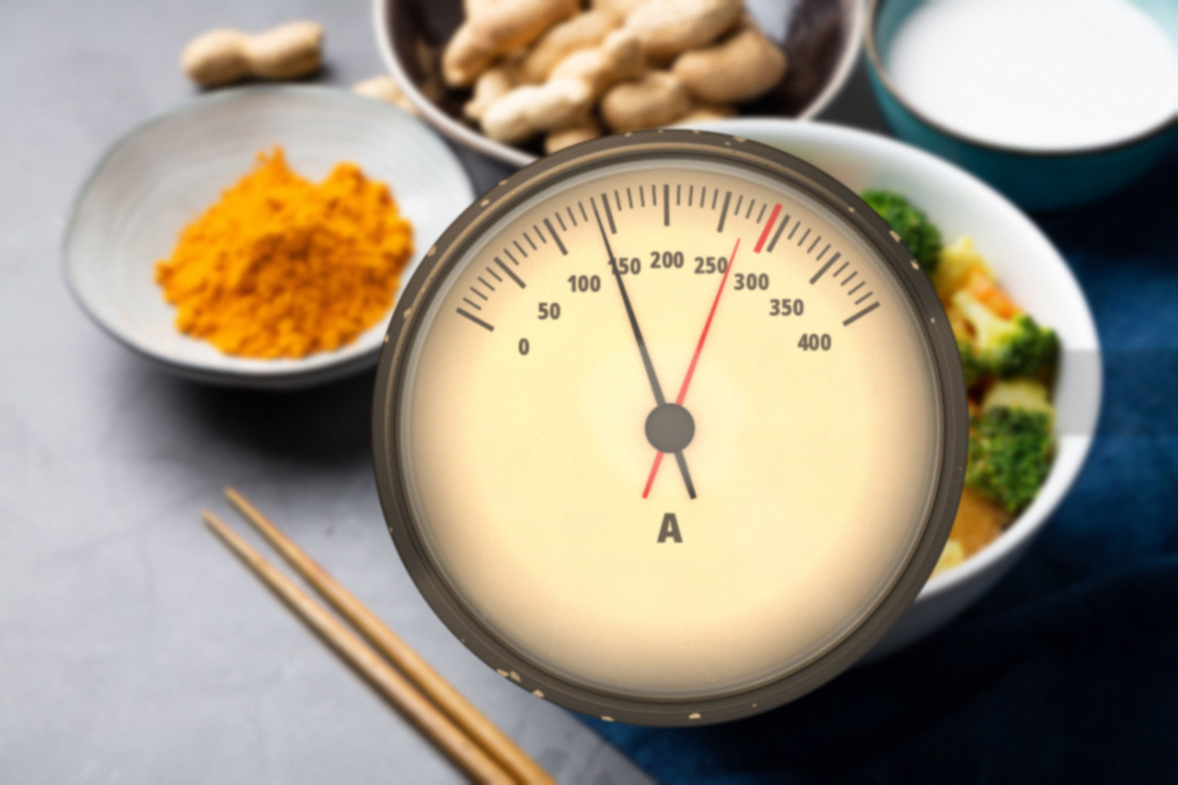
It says 140 A
